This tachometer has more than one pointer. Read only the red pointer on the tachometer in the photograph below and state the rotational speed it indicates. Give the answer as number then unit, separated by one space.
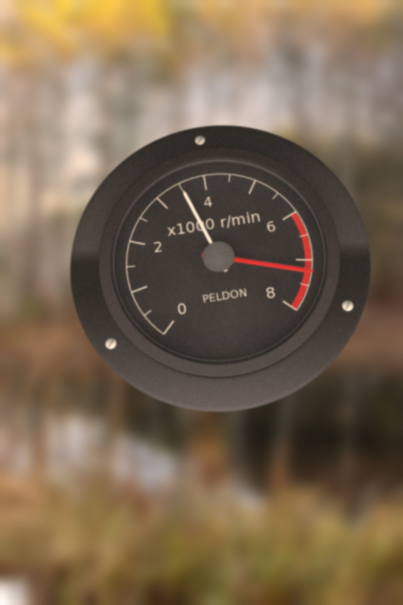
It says 7250 rpm
